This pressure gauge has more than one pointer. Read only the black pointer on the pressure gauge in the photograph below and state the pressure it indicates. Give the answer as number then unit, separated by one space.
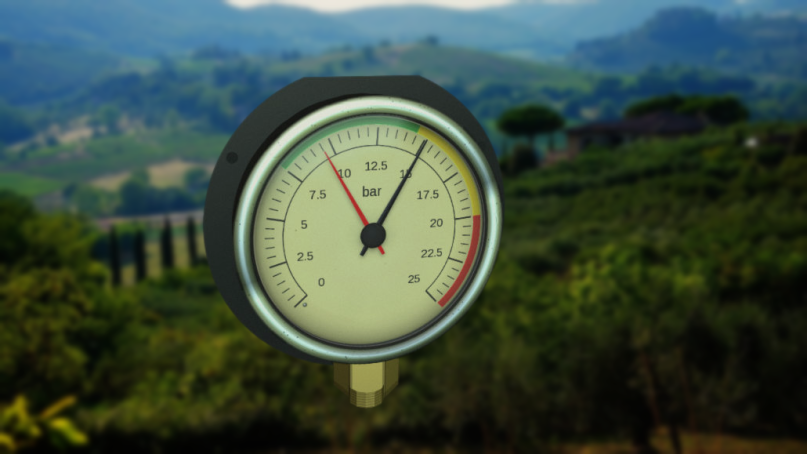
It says 15 bar
